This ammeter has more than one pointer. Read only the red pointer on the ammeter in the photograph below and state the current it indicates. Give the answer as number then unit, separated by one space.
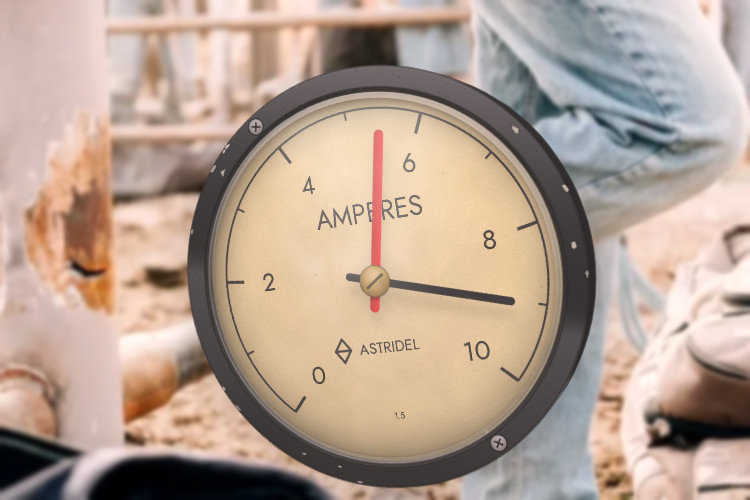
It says 5.5 A
